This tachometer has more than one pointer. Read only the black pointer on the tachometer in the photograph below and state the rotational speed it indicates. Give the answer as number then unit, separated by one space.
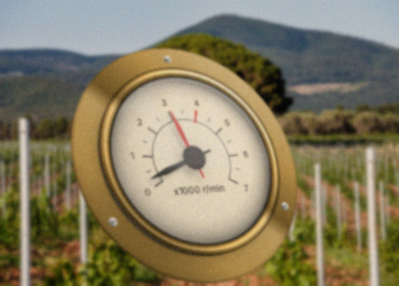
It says 250 rpm
